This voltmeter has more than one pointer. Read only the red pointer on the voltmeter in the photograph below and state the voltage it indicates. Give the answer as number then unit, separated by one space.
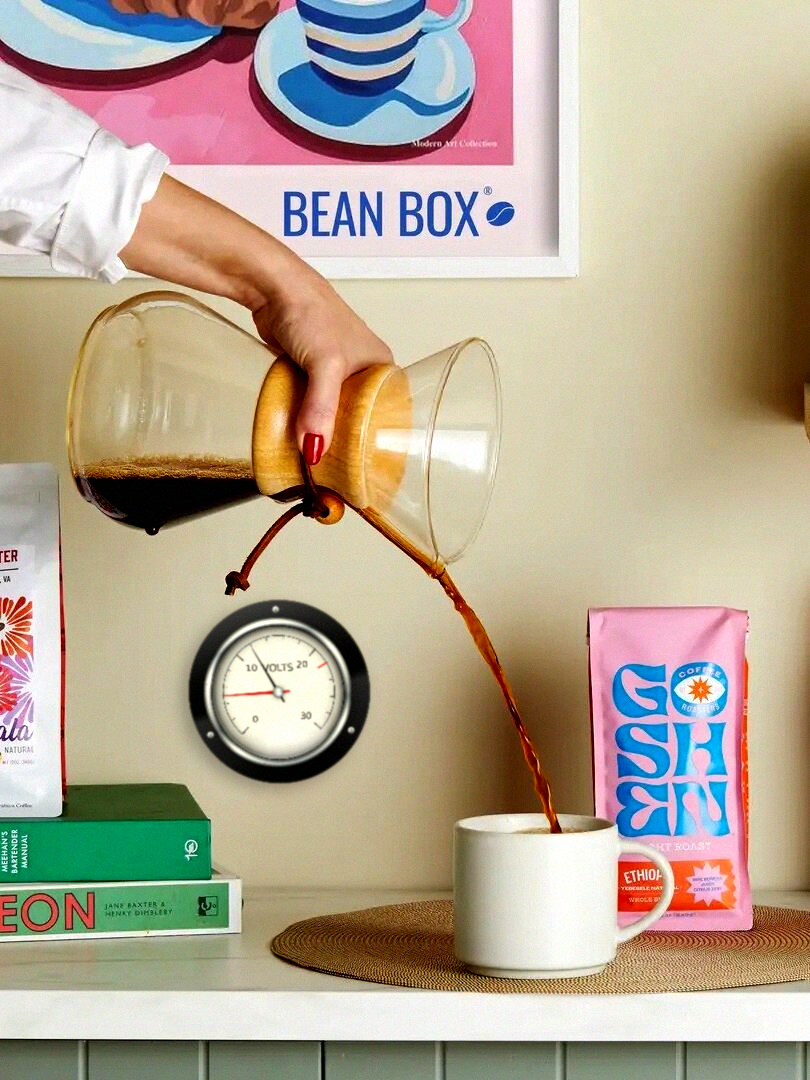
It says 5 V
